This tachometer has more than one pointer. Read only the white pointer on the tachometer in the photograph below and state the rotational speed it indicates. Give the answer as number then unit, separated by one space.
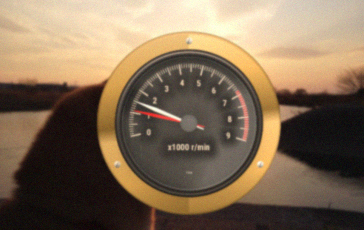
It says 1500 rpm
